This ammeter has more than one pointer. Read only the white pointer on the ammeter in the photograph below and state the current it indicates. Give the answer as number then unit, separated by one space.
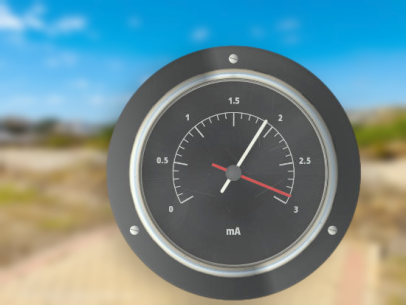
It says 1.9 mA
